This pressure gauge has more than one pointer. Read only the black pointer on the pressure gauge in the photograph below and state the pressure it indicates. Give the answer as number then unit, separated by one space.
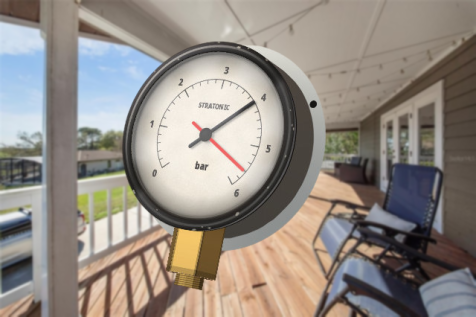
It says 4 bar
